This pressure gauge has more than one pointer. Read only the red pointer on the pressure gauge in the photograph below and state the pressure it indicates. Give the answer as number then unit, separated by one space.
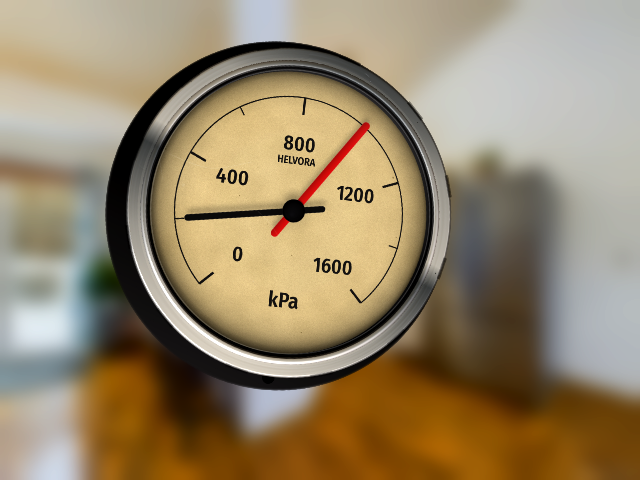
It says 1000 kPa
